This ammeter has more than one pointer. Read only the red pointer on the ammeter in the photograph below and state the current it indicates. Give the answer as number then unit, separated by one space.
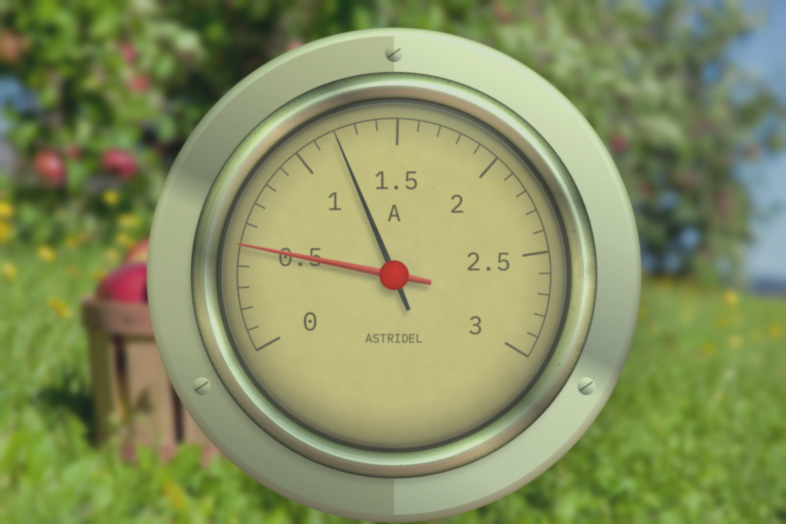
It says 0.5 A
